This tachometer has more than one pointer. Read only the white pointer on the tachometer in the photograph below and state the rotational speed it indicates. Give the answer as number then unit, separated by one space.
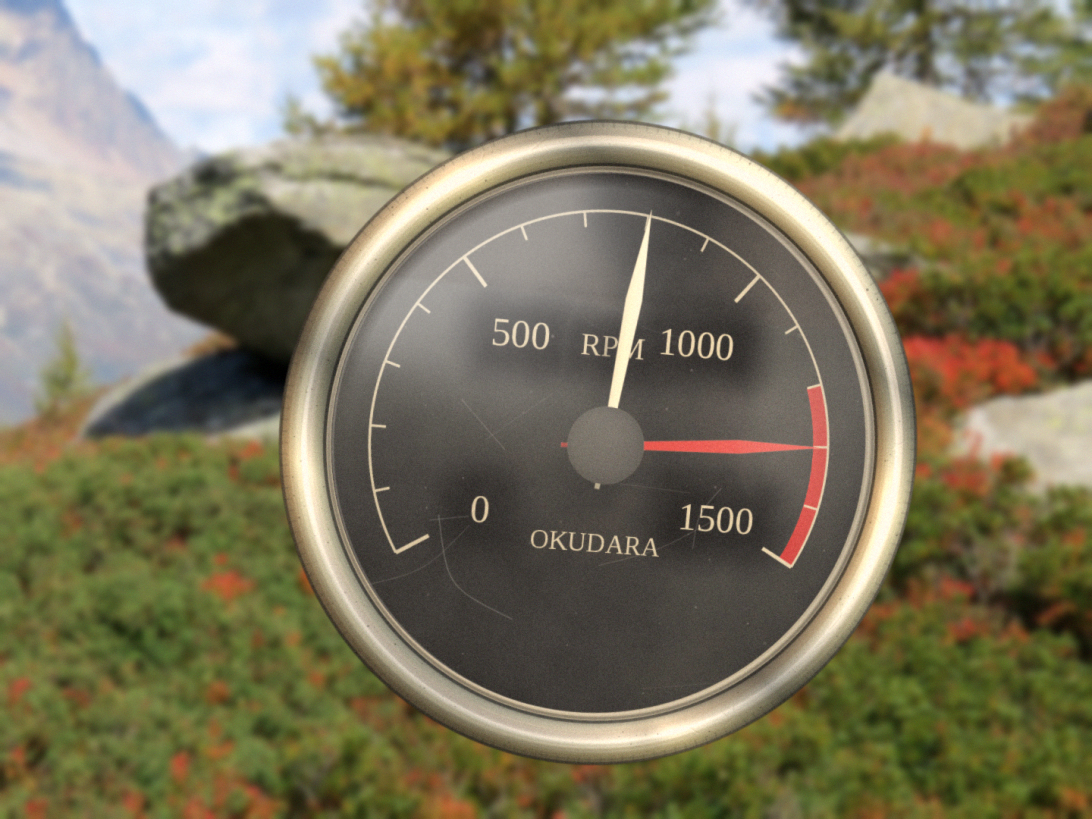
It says 800 rpm
